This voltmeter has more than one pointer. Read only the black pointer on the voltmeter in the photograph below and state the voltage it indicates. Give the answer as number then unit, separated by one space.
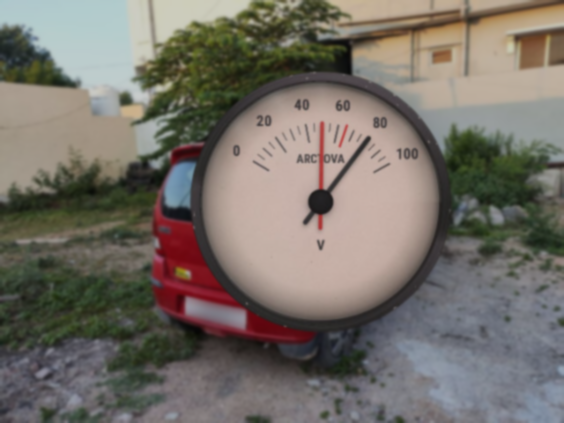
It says 80 V
